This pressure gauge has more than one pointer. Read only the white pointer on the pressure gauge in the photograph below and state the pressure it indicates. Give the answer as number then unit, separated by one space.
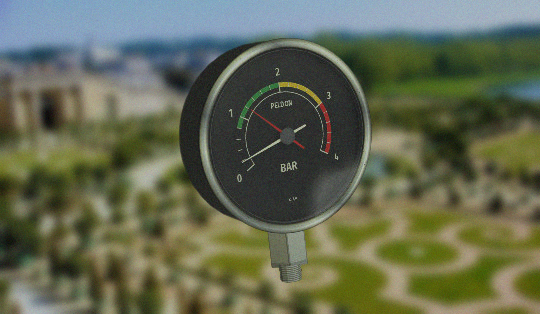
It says 0.2 bar
